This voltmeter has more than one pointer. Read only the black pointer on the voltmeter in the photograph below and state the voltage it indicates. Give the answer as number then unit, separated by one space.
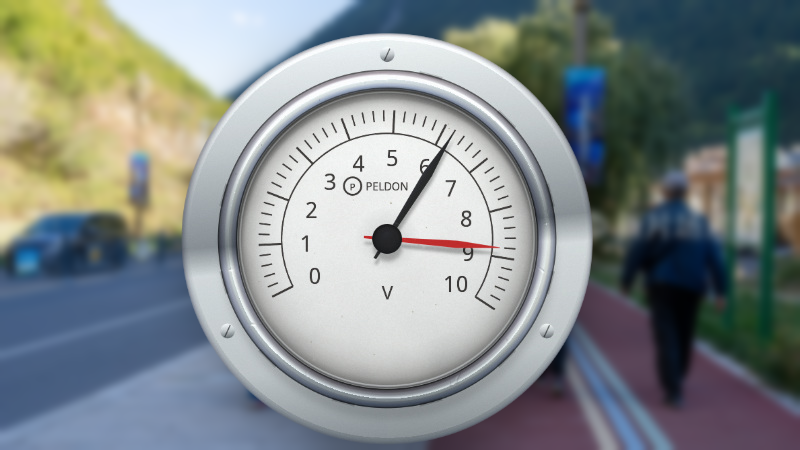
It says 6.2 V
